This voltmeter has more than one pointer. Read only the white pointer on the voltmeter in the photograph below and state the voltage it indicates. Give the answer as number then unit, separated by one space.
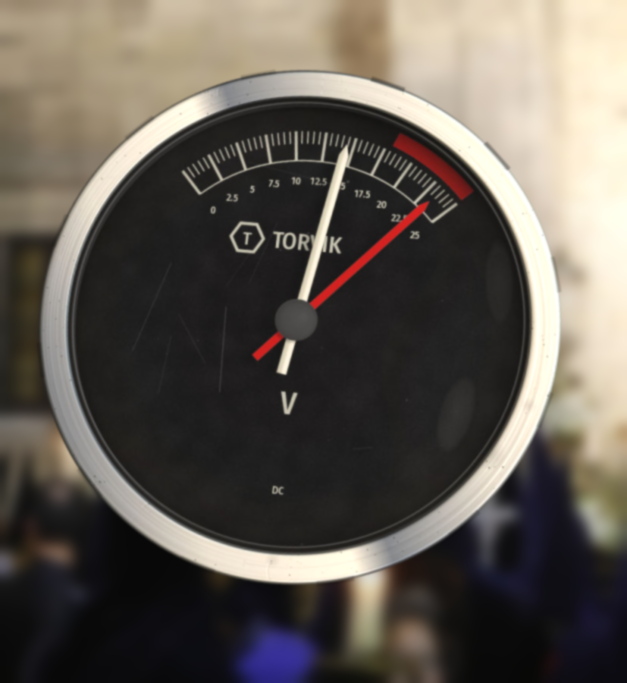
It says 14.5 V
